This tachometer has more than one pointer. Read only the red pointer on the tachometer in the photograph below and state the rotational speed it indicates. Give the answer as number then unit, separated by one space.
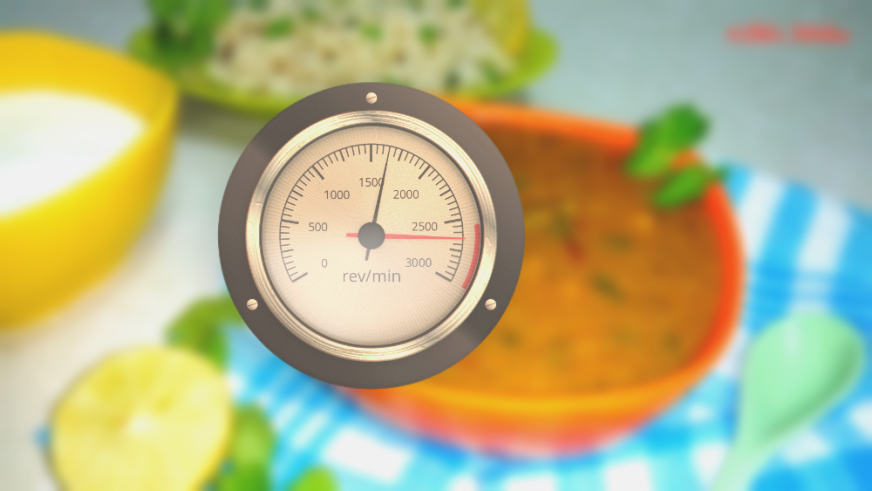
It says 2650 rpm
